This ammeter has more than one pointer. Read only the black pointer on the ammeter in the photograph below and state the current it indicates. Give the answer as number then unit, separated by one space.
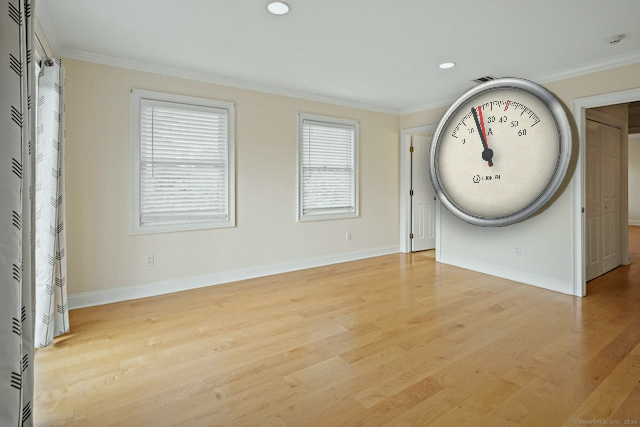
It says 20 A
